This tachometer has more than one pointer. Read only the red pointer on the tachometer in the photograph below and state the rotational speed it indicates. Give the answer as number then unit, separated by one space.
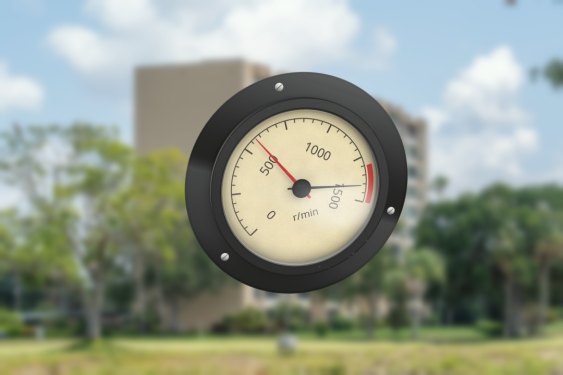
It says 575 rpm
